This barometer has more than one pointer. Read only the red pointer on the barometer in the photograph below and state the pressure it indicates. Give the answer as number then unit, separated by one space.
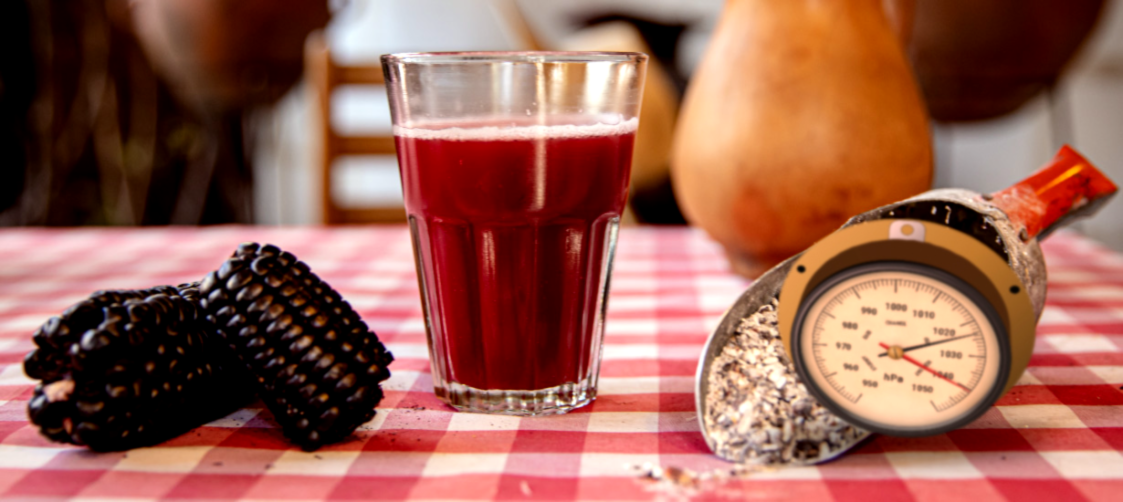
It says 1040 hPa
